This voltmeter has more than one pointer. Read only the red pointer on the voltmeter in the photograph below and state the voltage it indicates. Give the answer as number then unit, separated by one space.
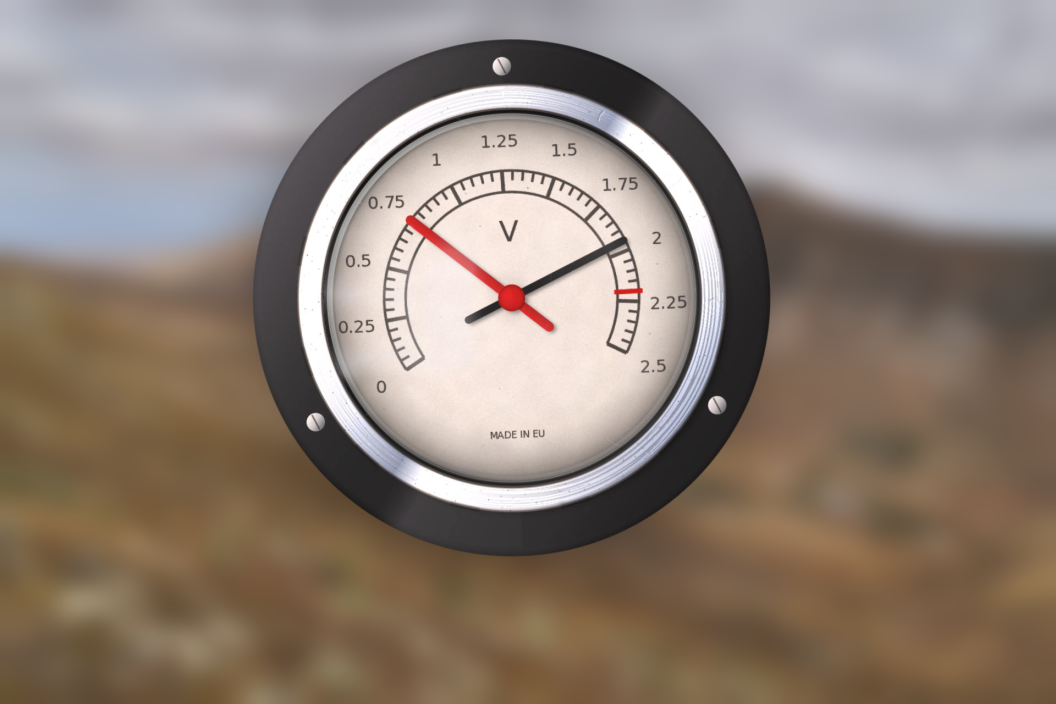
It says 0.75 V
